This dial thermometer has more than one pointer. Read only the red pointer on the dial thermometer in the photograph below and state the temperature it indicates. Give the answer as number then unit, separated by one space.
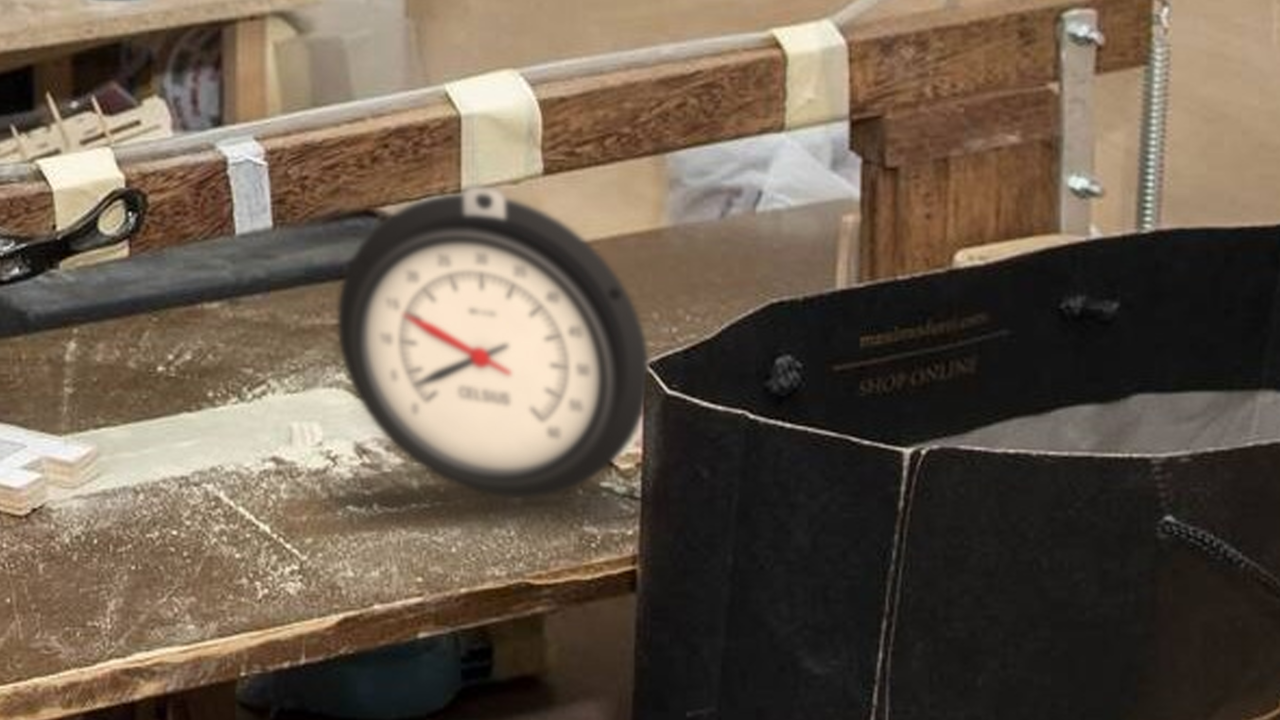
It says 15 °C
